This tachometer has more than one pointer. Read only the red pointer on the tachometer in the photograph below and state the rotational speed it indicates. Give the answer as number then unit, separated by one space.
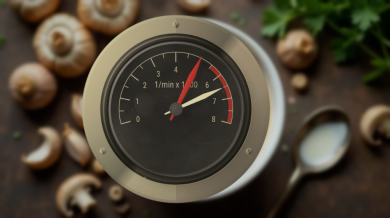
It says 5000 rpm
